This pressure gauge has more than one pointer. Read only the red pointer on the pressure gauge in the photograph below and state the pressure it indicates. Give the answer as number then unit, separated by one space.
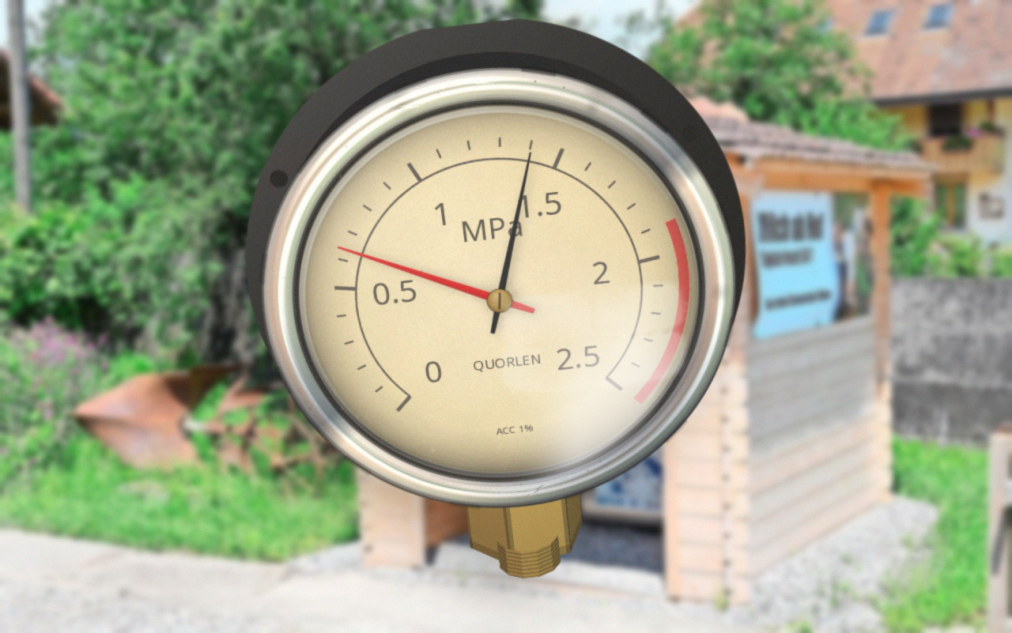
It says 0.65 MPa
